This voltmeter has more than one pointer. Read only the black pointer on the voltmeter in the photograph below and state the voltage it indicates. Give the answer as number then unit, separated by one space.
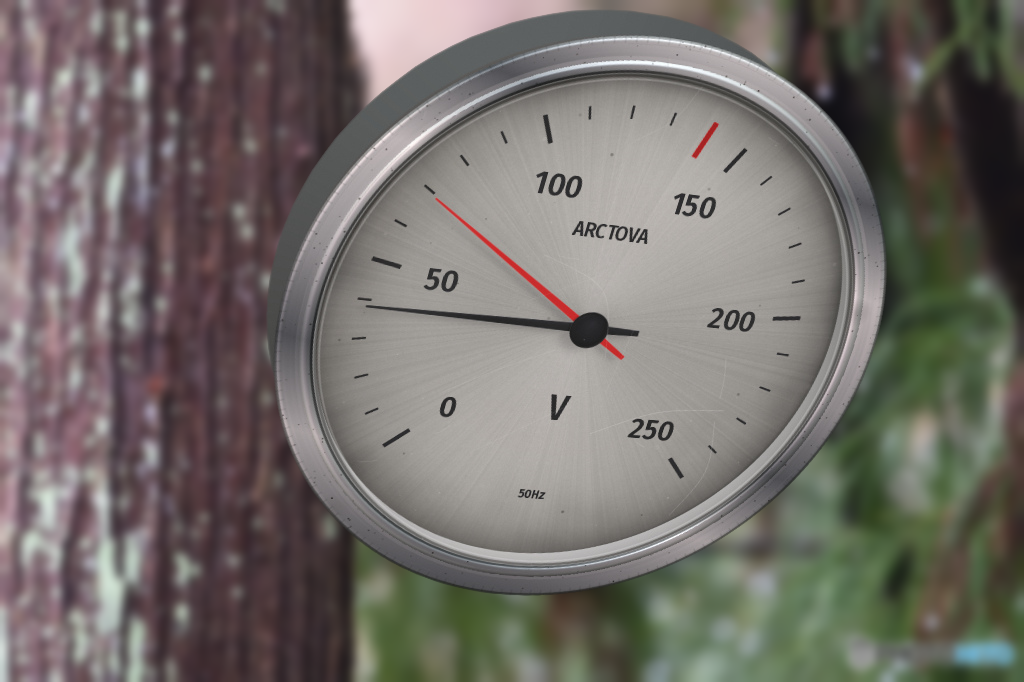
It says 40 V
